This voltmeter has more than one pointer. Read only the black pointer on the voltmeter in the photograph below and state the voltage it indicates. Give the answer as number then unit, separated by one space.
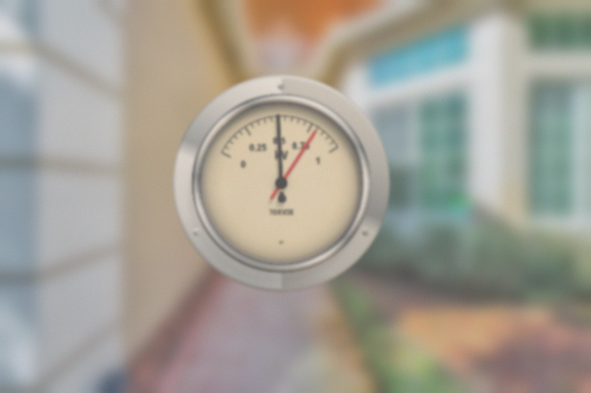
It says 0.5 kV
